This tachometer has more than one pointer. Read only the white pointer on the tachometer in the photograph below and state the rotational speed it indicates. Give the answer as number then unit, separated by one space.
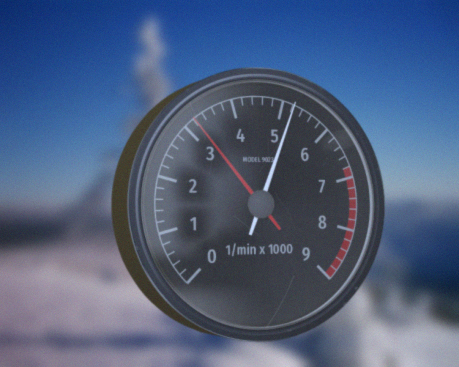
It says 5200 rpm
